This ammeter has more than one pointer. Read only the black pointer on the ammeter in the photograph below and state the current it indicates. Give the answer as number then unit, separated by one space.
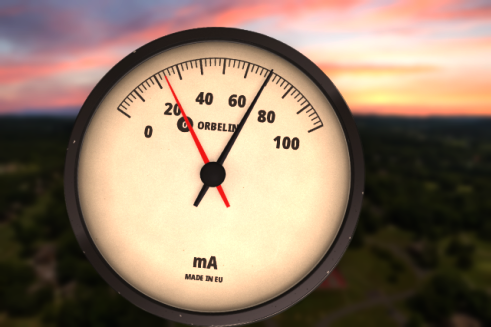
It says 70 mA
